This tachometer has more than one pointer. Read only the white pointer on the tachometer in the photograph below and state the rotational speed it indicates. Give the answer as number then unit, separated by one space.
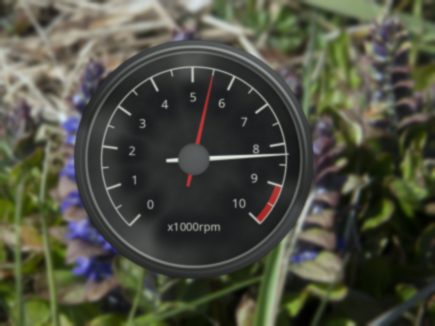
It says 8250 rpm
